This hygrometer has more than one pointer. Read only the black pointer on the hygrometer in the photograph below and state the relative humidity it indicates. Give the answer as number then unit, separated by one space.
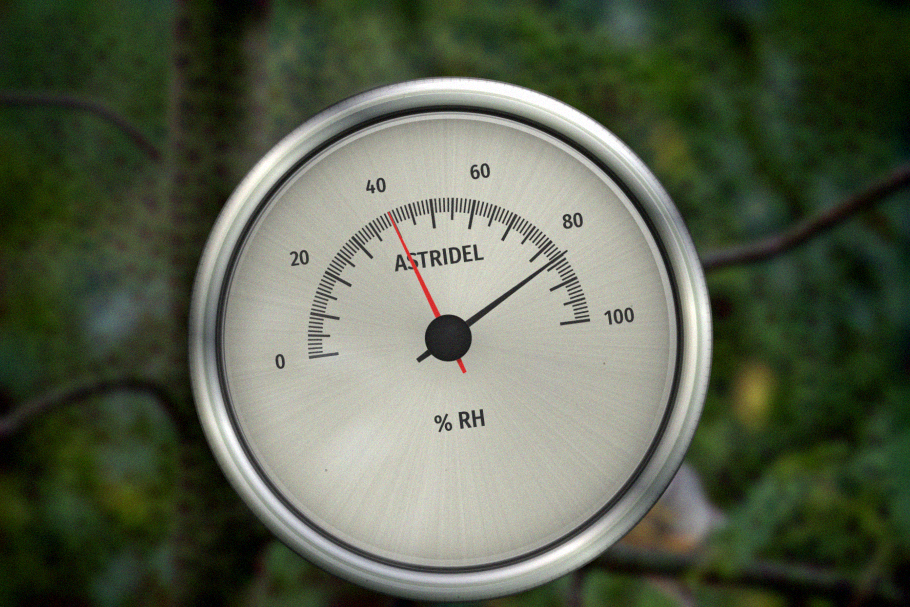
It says 84 %
